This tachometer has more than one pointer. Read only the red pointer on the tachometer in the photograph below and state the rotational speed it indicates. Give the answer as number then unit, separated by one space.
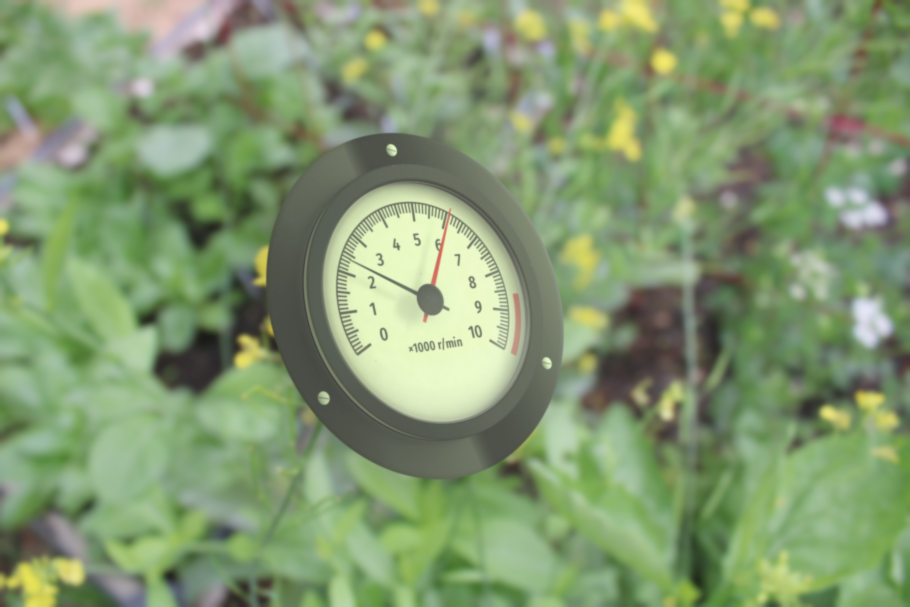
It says 6000 rpm
